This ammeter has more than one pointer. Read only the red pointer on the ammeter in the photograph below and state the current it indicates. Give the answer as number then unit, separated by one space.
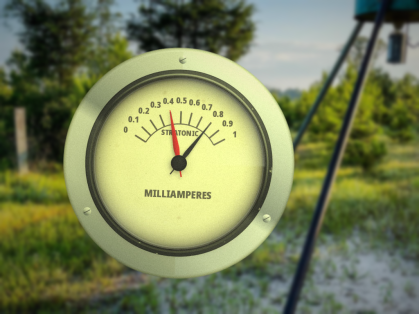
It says 0.4 mA
